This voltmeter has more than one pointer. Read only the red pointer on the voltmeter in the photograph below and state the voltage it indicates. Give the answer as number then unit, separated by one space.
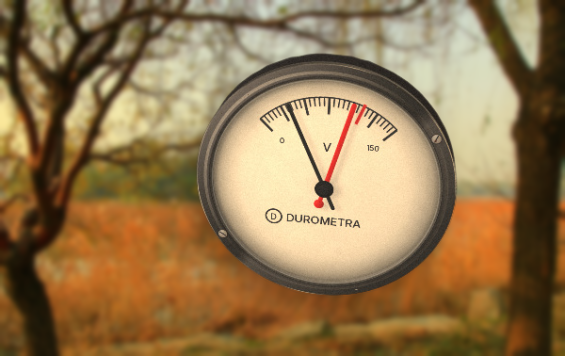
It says 100 V
